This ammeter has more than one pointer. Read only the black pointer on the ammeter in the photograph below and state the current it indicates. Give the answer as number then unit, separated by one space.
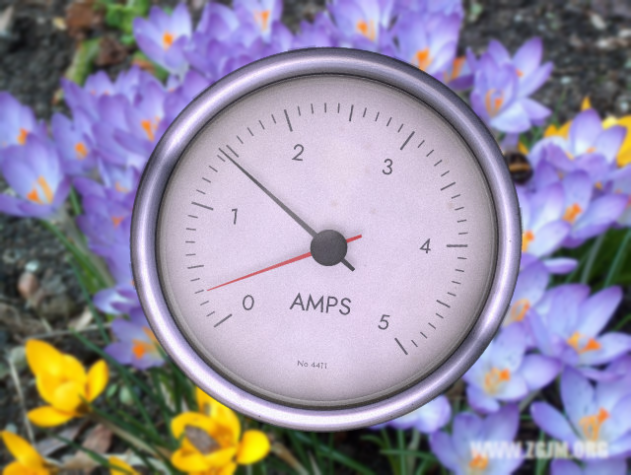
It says 1.45 A
